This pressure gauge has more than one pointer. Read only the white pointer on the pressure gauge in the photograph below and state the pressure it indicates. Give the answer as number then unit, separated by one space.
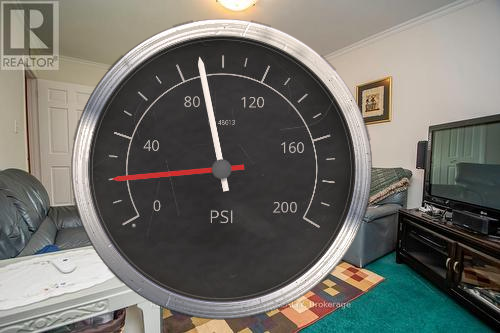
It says 90 psi
